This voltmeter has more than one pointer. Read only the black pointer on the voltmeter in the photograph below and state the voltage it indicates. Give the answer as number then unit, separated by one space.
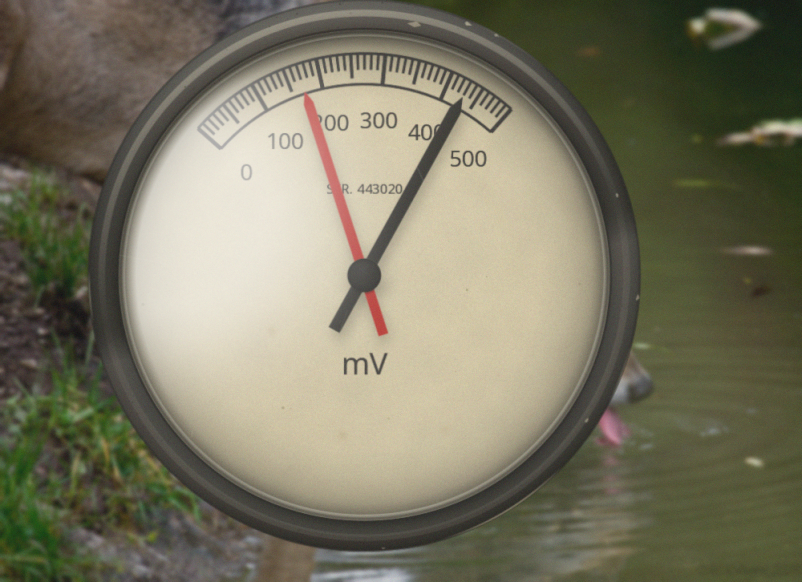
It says 430 mV
